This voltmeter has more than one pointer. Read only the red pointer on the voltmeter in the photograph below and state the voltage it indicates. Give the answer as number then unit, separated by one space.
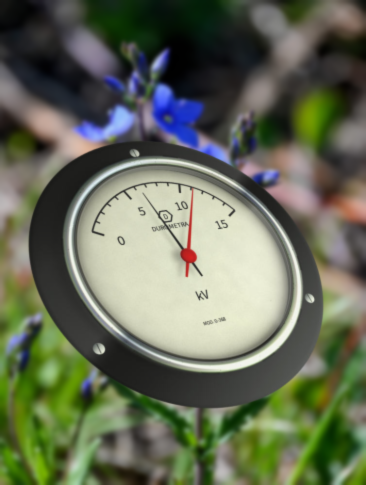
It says 11 kV
